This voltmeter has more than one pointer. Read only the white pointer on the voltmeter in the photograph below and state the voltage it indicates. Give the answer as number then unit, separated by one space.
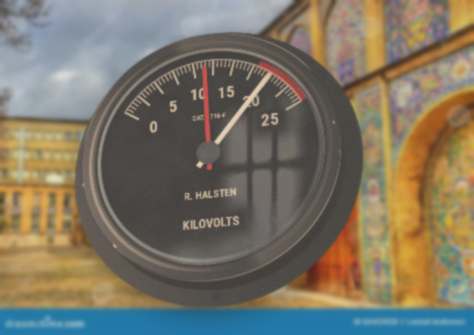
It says 20 kV
